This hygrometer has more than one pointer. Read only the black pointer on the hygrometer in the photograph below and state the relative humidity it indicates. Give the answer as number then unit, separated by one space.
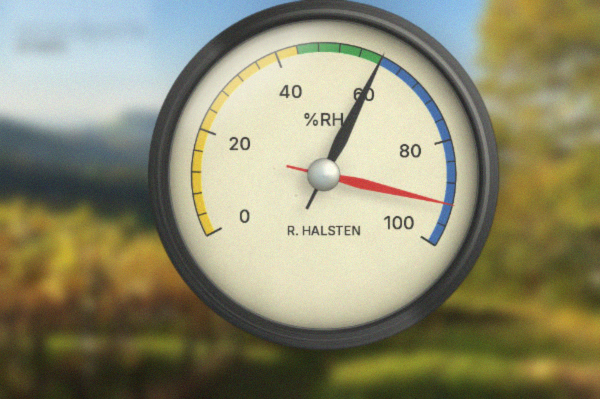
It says 60 %
